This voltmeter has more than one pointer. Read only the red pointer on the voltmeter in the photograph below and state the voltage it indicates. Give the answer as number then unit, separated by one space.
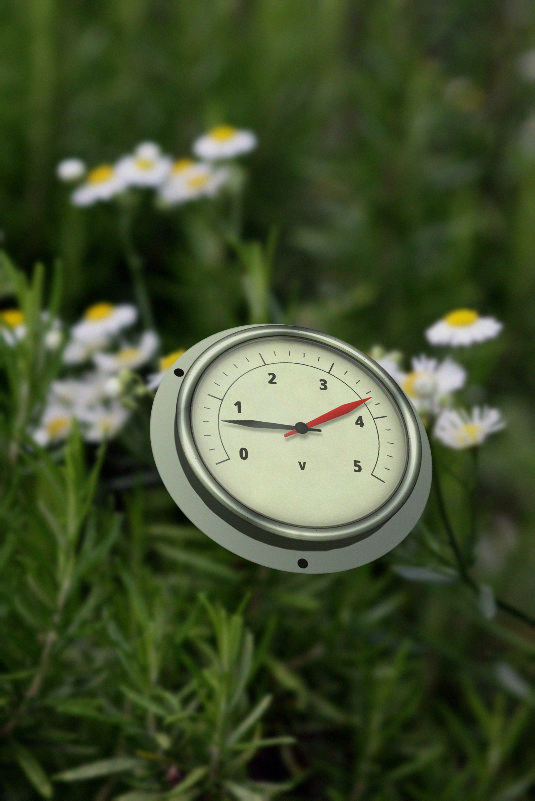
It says 3.7 V
